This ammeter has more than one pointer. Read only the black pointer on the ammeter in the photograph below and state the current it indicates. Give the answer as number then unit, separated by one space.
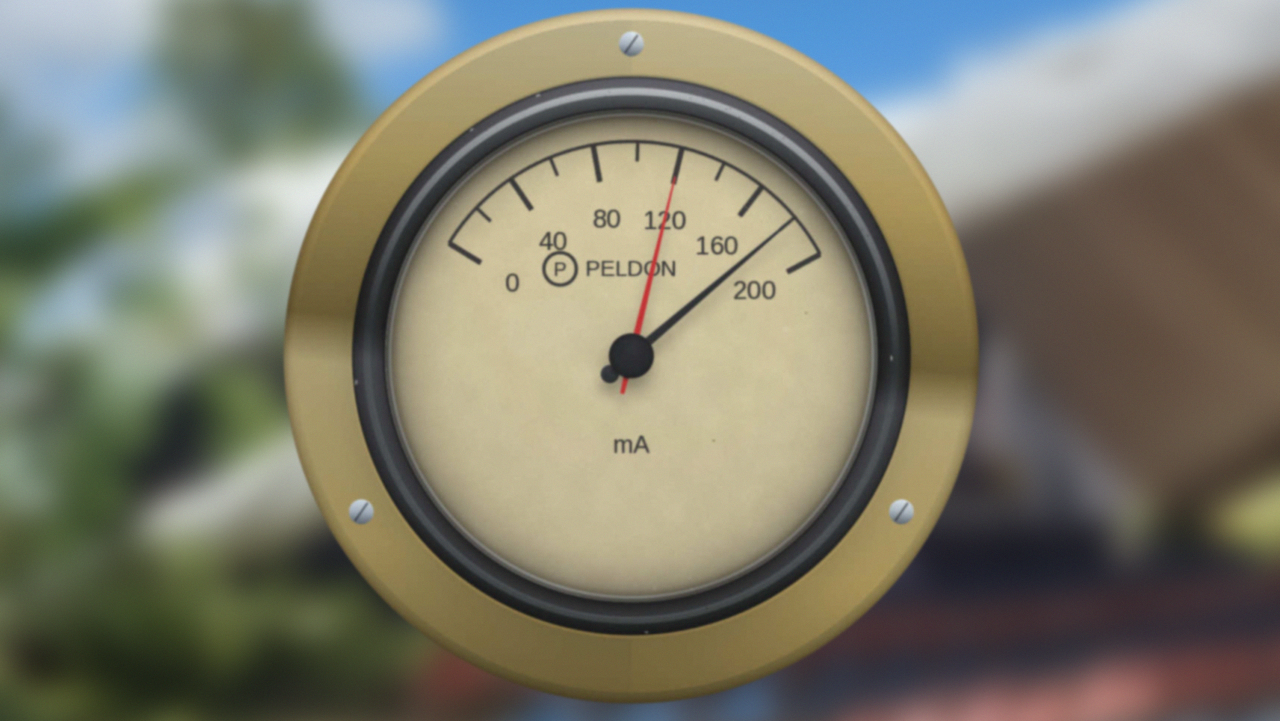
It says 180 mA
